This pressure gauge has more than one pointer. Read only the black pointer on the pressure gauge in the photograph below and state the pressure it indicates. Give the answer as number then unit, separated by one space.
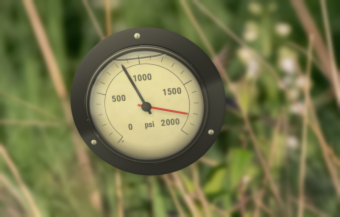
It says 850 psi
